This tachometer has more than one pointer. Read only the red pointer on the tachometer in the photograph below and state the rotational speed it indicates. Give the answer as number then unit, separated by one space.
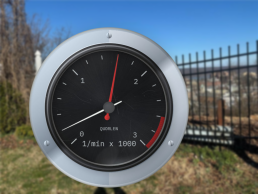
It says 1600 rpm
